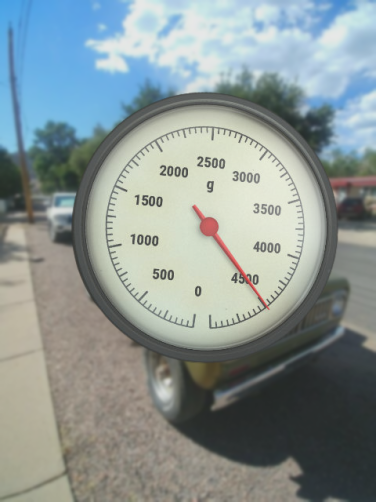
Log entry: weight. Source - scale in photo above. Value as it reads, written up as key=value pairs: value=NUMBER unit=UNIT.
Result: value=4500 unit=g
